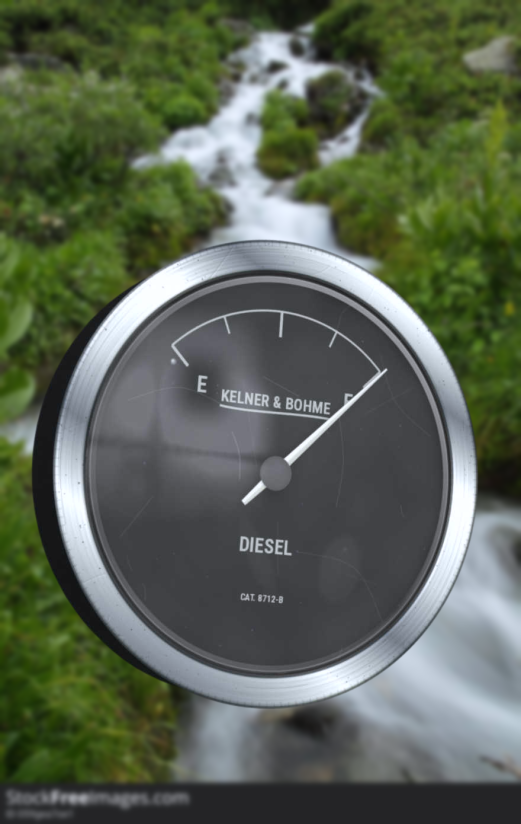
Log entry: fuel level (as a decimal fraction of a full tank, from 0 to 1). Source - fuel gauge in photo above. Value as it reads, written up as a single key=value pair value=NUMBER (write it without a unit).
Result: value=1
